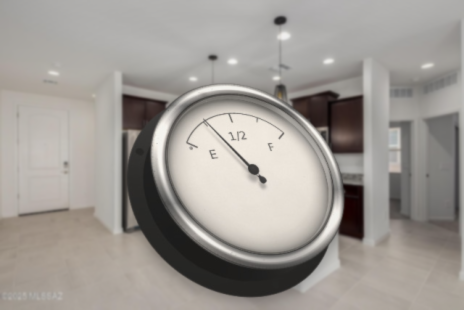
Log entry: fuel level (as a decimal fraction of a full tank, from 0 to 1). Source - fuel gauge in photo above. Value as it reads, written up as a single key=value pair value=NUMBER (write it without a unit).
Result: value=0.25
